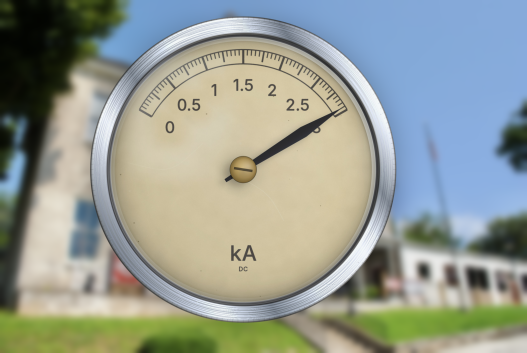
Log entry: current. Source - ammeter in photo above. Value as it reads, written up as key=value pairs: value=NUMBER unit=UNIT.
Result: value=2.95 unit=kA
